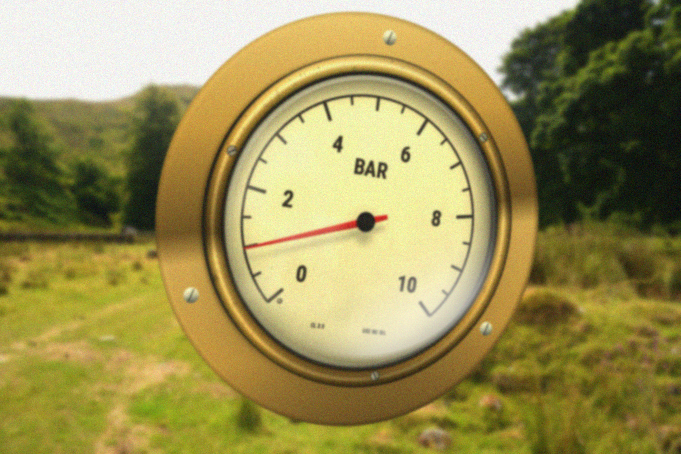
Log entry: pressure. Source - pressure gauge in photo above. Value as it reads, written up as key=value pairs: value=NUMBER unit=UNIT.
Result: value=1 unit=bar
